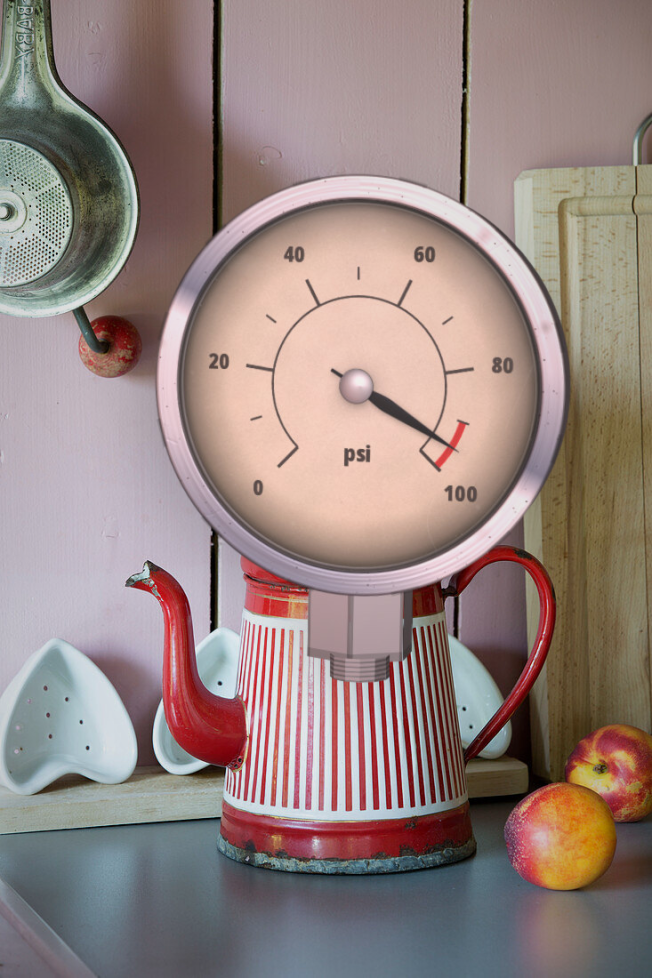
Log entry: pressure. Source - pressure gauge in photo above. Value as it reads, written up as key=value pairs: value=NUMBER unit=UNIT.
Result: value=95 unit=psi
